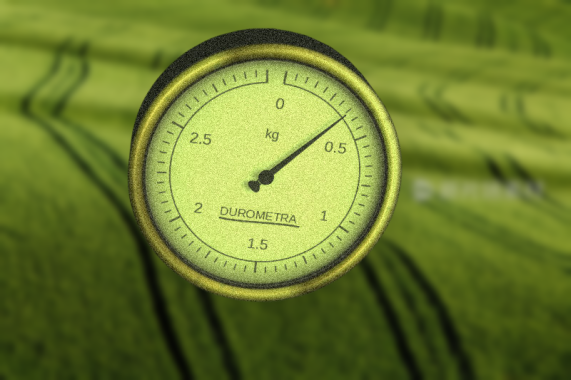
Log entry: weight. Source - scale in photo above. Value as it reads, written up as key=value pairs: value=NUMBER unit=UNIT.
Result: value=0.35 unit=kg
